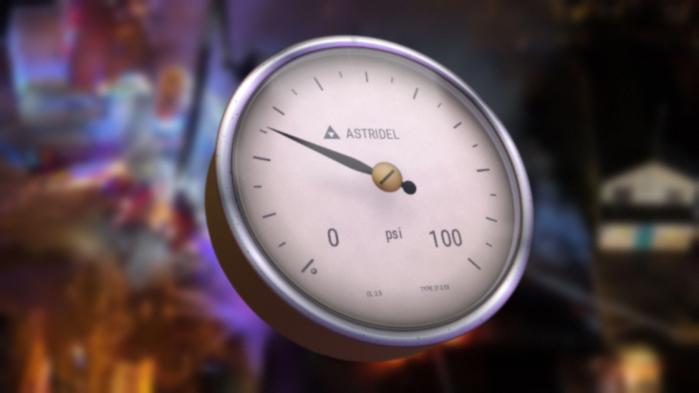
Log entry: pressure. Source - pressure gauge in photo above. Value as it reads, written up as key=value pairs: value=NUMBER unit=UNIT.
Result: value=25 unit=psi
